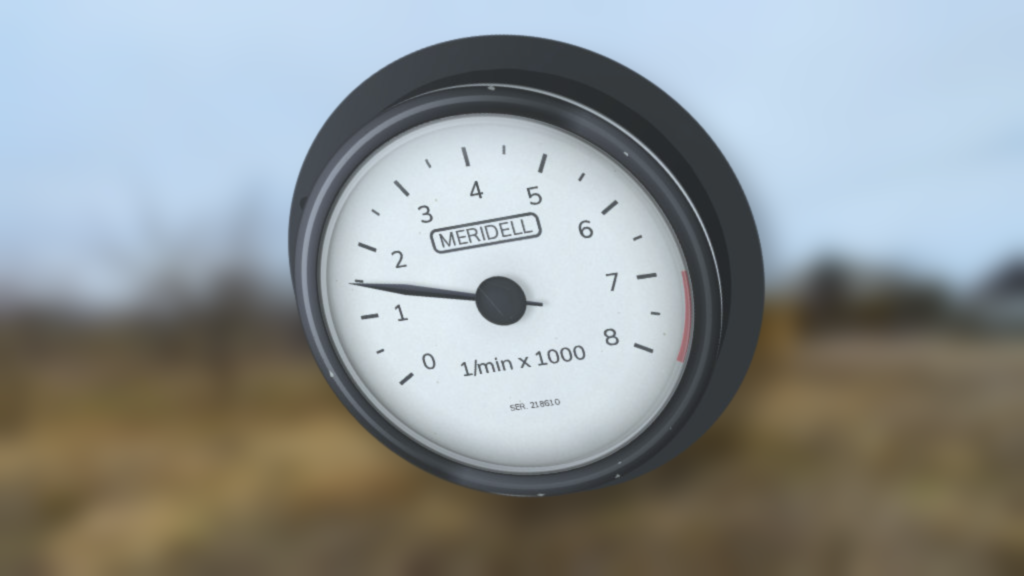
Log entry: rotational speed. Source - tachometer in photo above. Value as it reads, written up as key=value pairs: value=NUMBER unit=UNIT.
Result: value=1500 unit=rpm
